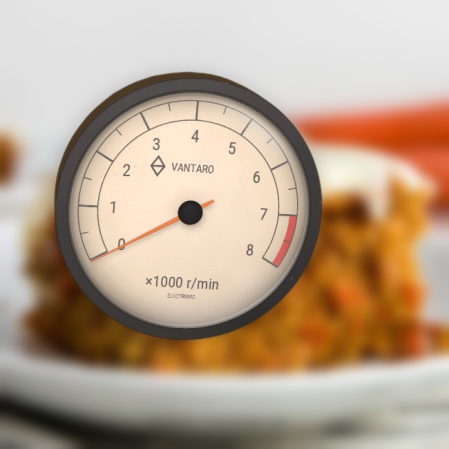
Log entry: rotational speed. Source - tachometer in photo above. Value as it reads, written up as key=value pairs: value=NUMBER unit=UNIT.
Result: value=0 unit=rpm
